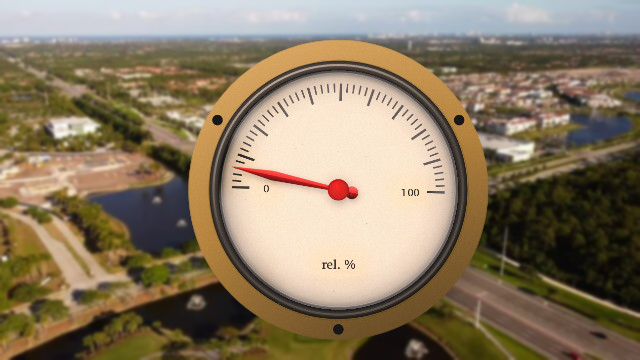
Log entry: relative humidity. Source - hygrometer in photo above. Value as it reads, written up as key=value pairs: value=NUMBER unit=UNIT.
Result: value=6 unit=%
